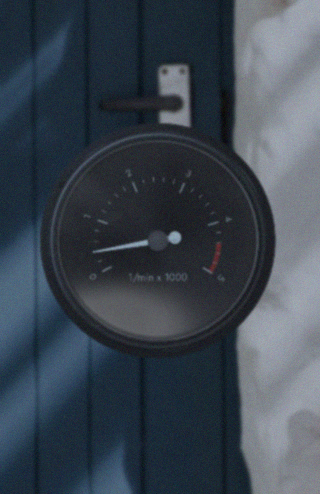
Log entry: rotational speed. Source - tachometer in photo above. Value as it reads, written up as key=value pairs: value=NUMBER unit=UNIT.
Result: value=400 unit=rpm
